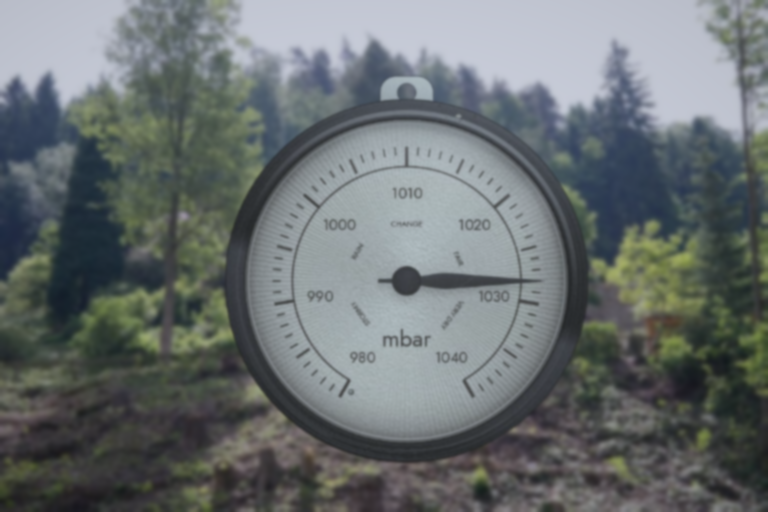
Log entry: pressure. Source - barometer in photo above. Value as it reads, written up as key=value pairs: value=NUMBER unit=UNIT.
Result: value=1028 unit=mbar
